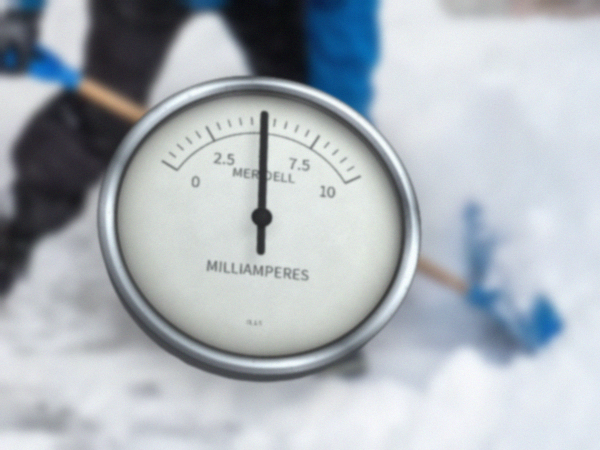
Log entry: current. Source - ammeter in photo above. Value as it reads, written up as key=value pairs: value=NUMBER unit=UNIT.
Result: value=5 unit=mA
